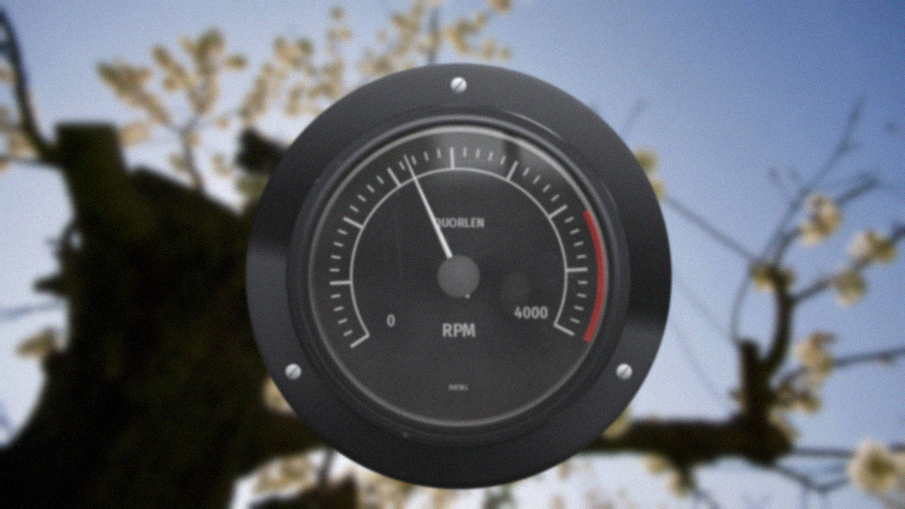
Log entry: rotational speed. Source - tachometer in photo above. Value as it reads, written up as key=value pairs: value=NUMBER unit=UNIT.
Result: value=1650 unit=rpm
